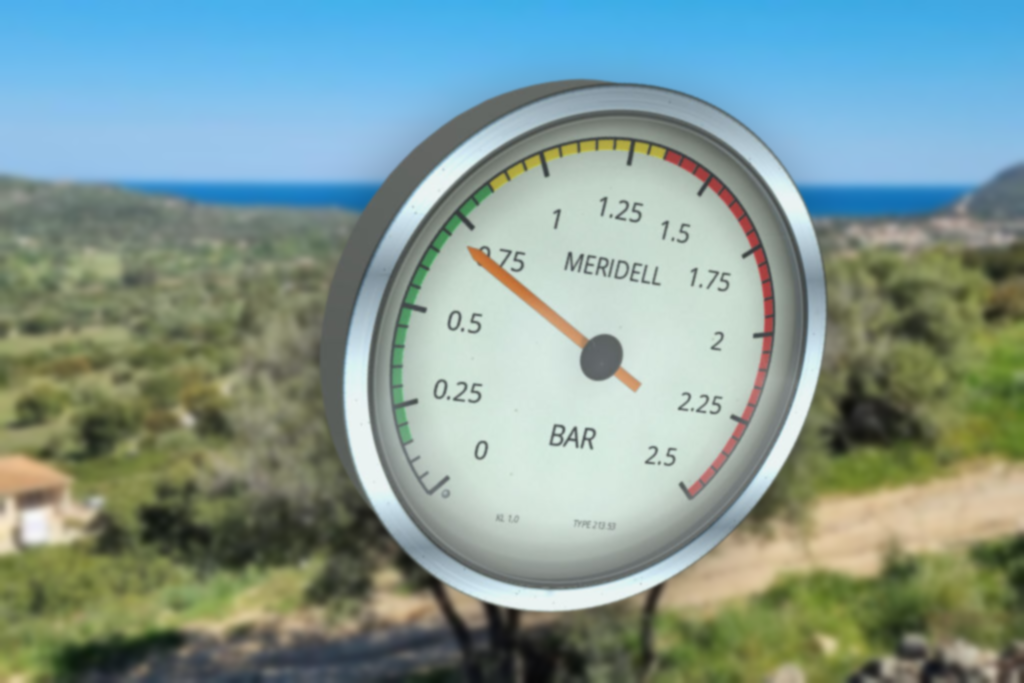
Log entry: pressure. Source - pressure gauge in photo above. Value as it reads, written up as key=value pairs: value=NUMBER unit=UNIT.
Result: value=0.7 unit=bar
